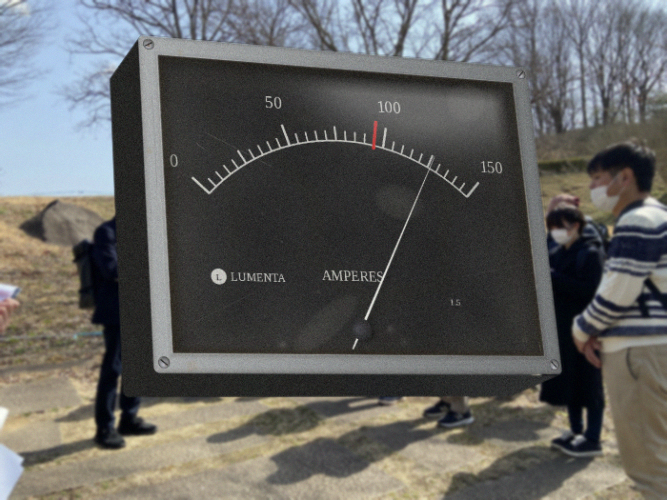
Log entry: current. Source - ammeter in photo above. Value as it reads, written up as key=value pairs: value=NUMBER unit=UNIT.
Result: value=125 unit=A
